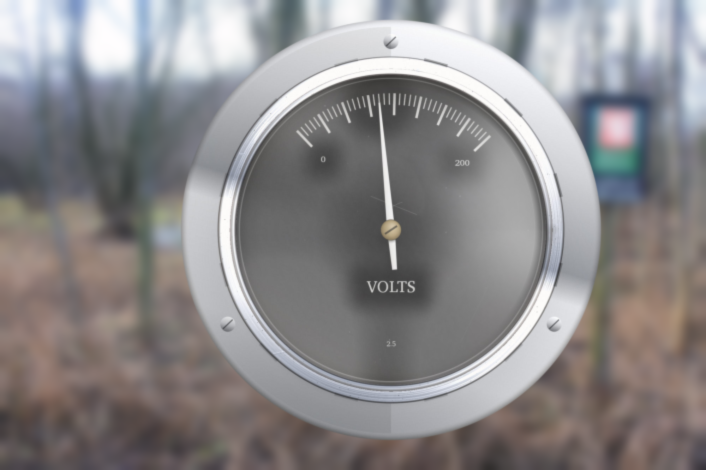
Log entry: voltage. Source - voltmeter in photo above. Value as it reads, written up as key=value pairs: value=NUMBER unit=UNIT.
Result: value=85 unit=V
